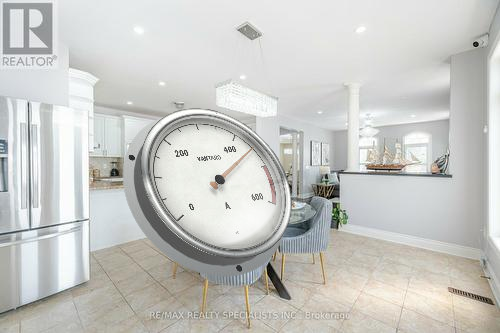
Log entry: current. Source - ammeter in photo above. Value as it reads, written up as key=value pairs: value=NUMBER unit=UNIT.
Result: value=450 unit=A
